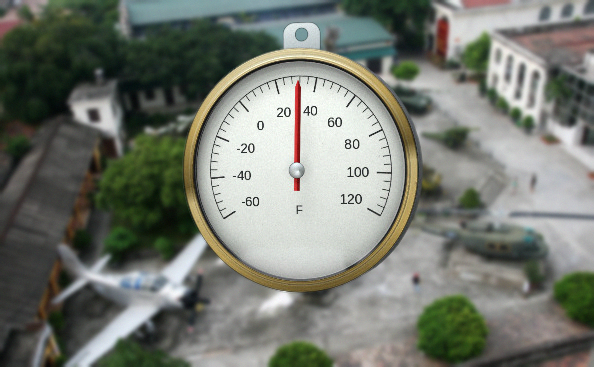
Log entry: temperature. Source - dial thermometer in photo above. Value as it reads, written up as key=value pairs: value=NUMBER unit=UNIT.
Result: value=32 unit=°F
